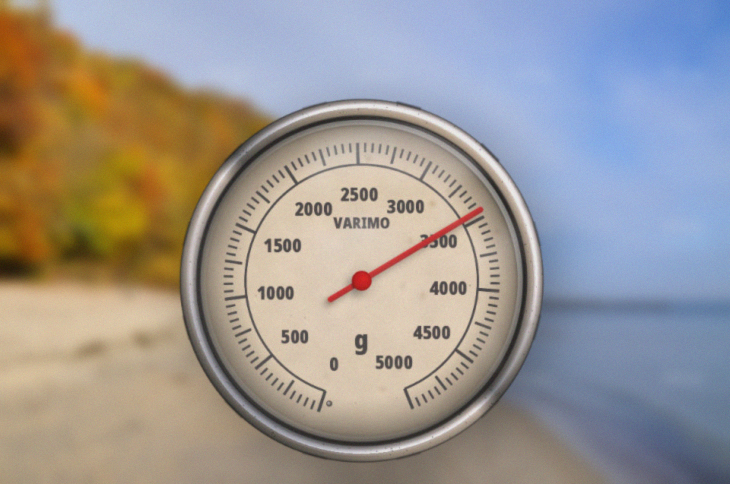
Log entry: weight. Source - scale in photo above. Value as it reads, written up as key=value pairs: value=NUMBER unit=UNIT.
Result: value=3450 unit=g
